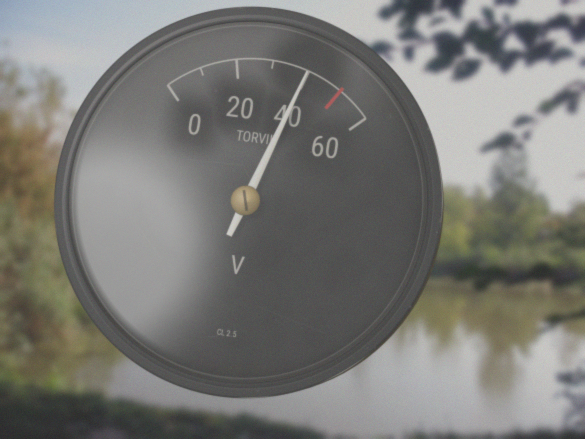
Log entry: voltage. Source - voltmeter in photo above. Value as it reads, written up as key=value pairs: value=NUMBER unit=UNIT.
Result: value=40 unit=V
